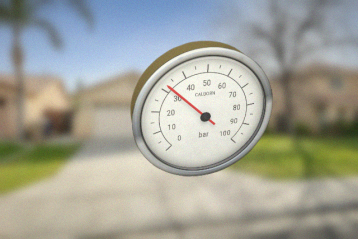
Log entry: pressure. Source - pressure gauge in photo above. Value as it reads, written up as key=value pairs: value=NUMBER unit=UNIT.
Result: value=32.5 unit=bar
